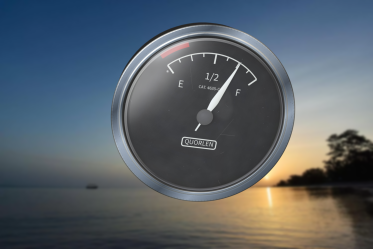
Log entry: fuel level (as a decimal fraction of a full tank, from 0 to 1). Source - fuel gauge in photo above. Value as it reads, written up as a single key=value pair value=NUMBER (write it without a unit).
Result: value=0.75
